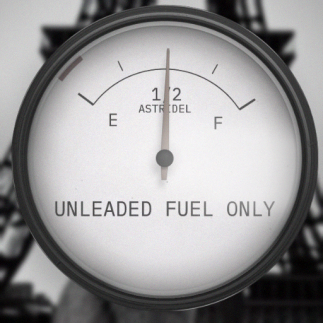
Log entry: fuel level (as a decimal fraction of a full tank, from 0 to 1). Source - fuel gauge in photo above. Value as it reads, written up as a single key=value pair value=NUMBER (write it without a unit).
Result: value=0.5
